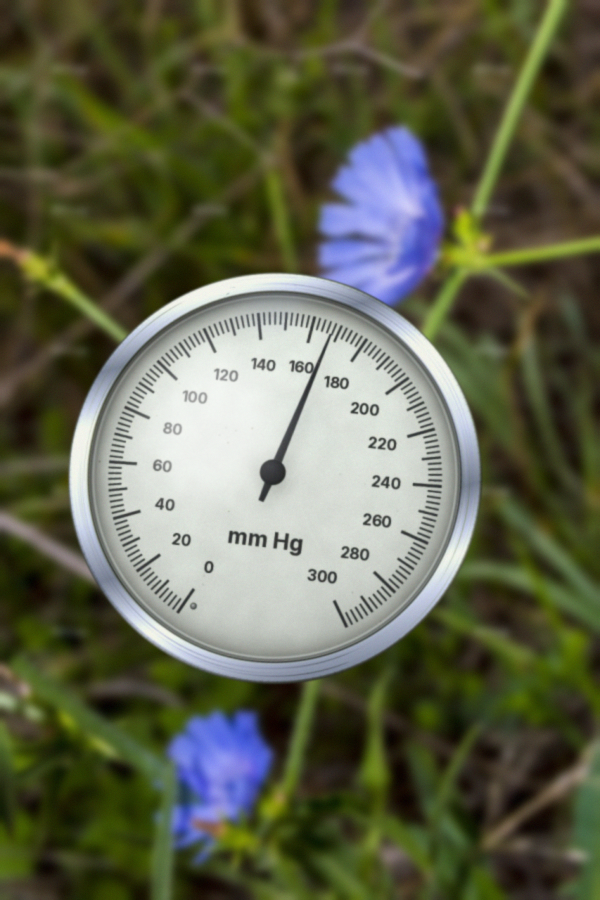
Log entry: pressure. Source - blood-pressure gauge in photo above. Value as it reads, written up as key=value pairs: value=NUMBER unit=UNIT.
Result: value=168 unit=mmHg
